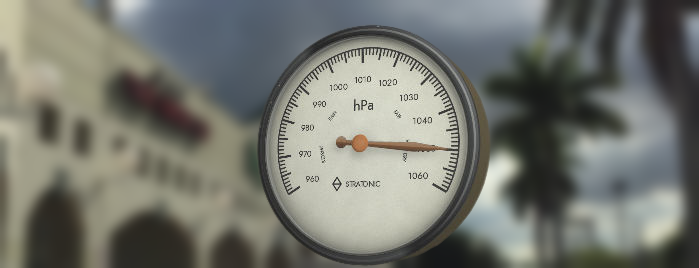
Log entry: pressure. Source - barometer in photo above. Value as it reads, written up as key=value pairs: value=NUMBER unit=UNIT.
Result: value=1050 unit=hPa
